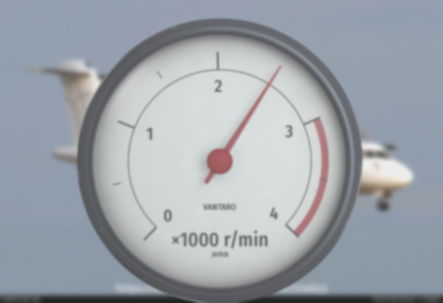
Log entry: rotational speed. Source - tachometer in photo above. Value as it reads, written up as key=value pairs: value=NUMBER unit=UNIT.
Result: value=2500 unit=rpm
